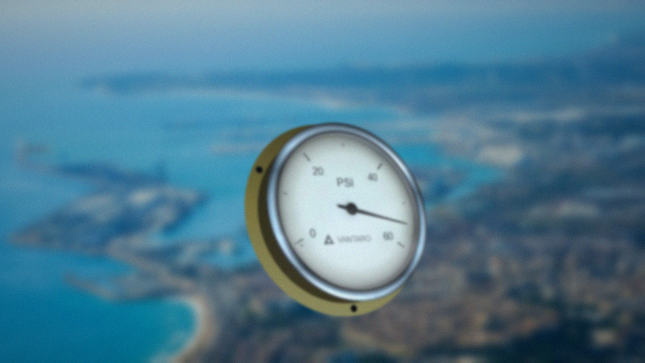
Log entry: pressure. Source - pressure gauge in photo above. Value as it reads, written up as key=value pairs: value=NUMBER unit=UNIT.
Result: value=55 unit=psi
